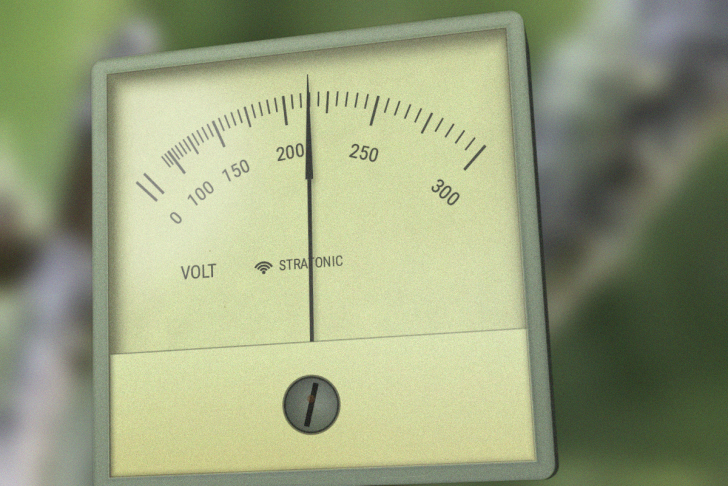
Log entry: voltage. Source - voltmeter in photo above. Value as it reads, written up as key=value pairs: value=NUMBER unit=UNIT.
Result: value=215 unit=V
